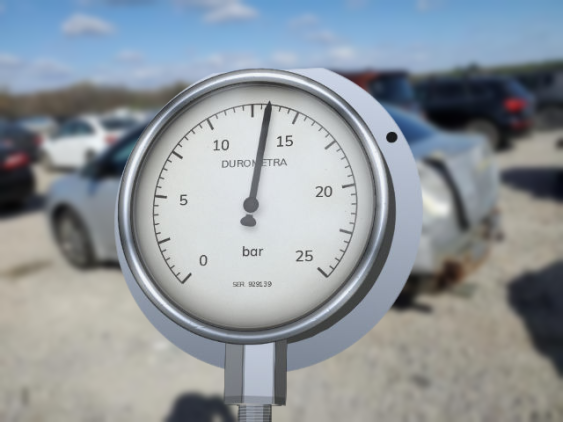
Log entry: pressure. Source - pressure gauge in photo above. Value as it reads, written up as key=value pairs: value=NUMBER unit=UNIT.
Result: value=13.5 unit=bar
